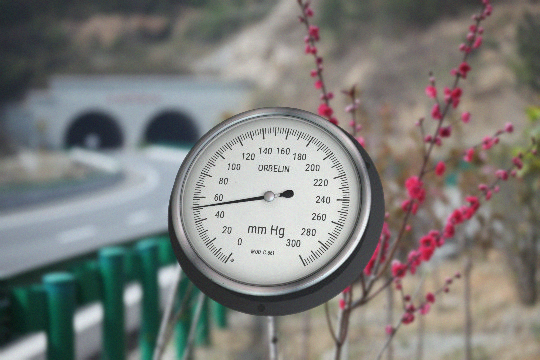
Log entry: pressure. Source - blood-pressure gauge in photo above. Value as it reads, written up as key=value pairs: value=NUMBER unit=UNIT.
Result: value=50 unit=mmHg
